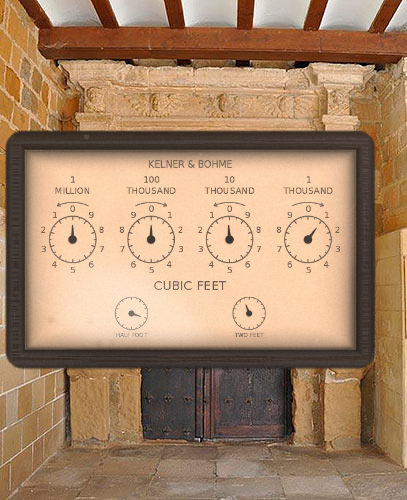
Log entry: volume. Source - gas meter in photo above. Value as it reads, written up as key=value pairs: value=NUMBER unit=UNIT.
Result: value=100 unit=ft³
